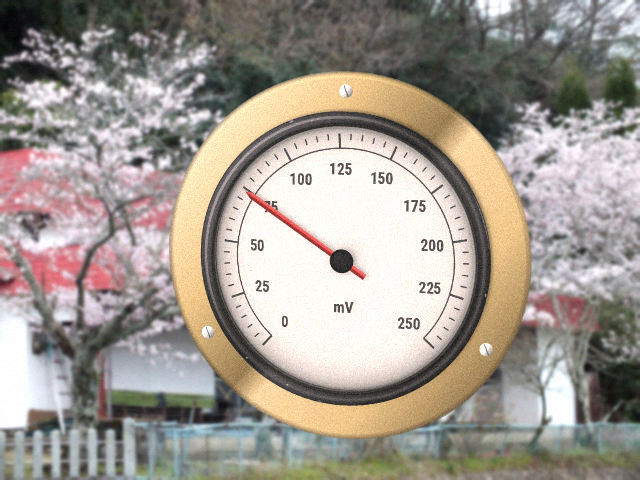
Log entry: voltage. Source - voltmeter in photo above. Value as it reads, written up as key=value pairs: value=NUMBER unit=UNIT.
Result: value=75 unit=mV
